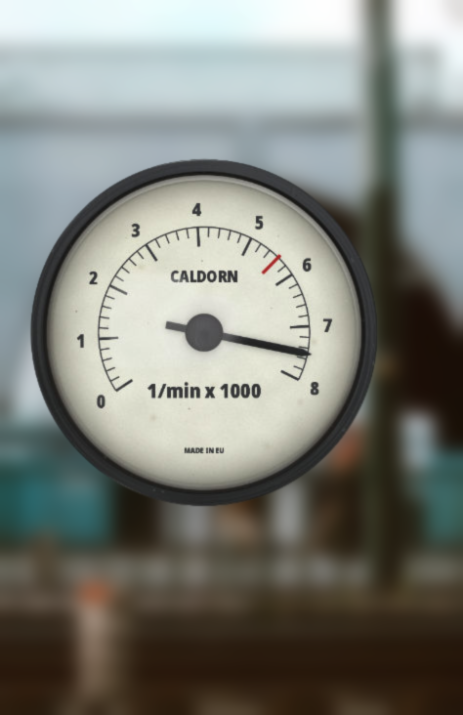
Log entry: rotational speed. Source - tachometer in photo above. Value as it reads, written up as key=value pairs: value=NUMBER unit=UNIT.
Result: value=7500 unit=rpm
